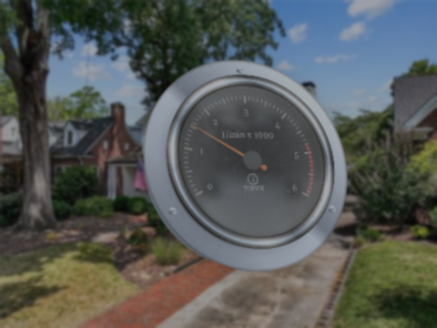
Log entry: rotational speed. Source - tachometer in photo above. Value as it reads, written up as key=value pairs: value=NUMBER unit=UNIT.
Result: value=1500 unit=rpm
